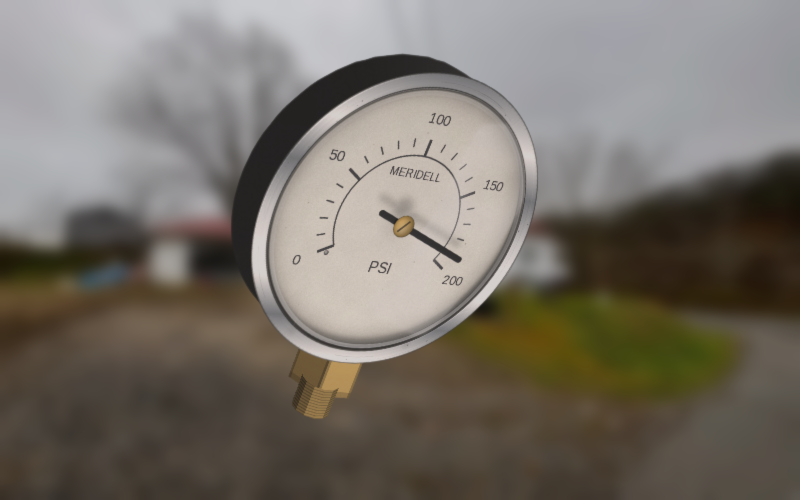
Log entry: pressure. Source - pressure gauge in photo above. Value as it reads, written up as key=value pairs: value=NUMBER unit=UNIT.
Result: value=190 unit=psi
